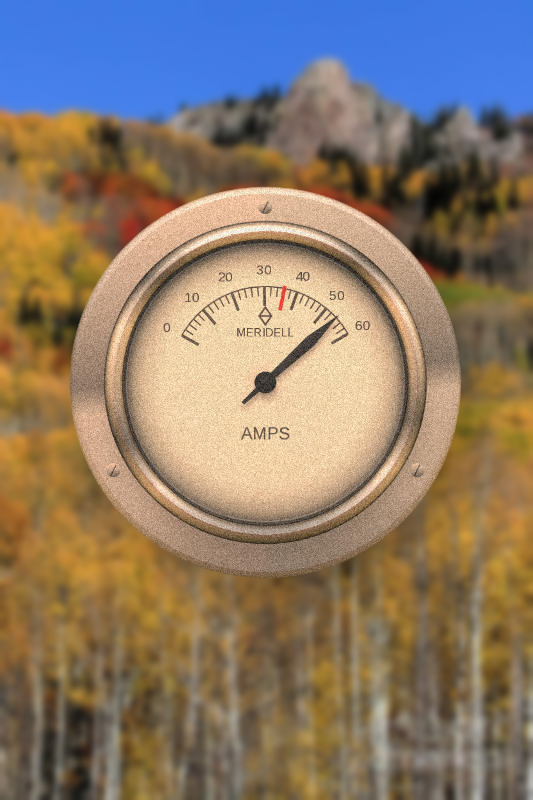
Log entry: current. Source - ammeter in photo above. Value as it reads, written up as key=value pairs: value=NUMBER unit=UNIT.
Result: value=54 unit=A
